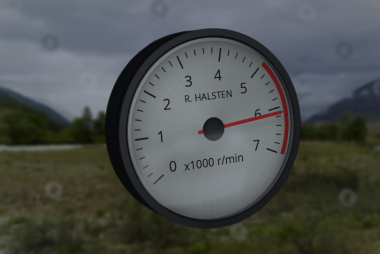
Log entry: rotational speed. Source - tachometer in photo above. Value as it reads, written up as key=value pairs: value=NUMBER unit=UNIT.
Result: value=6100 unit=rpm
